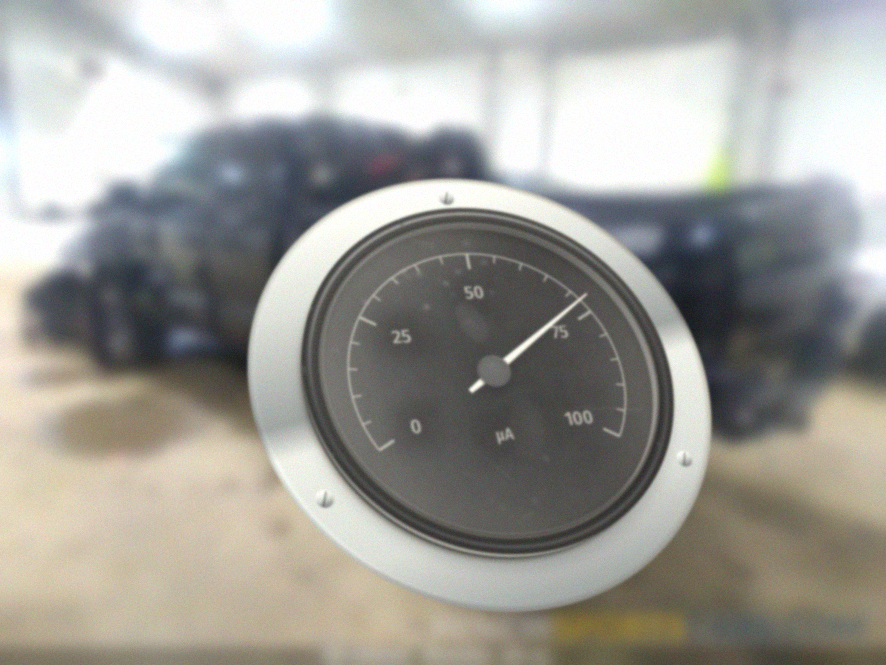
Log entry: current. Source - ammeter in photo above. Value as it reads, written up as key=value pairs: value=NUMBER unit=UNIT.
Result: value=72.5 unit=µA
